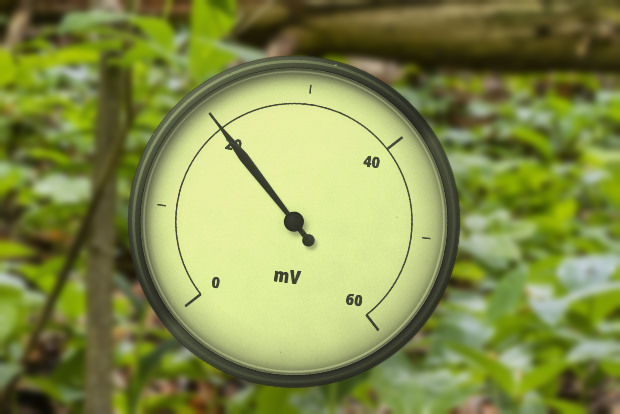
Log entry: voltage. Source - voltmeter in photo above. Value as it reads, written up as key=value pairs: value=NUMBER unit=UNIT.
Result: value=20 unit=mV
